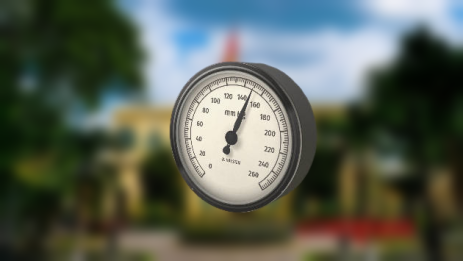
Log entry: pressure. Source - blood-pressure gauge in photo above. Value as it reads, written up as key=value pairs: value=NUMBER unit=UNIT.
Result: value=150 unit=mmHg
